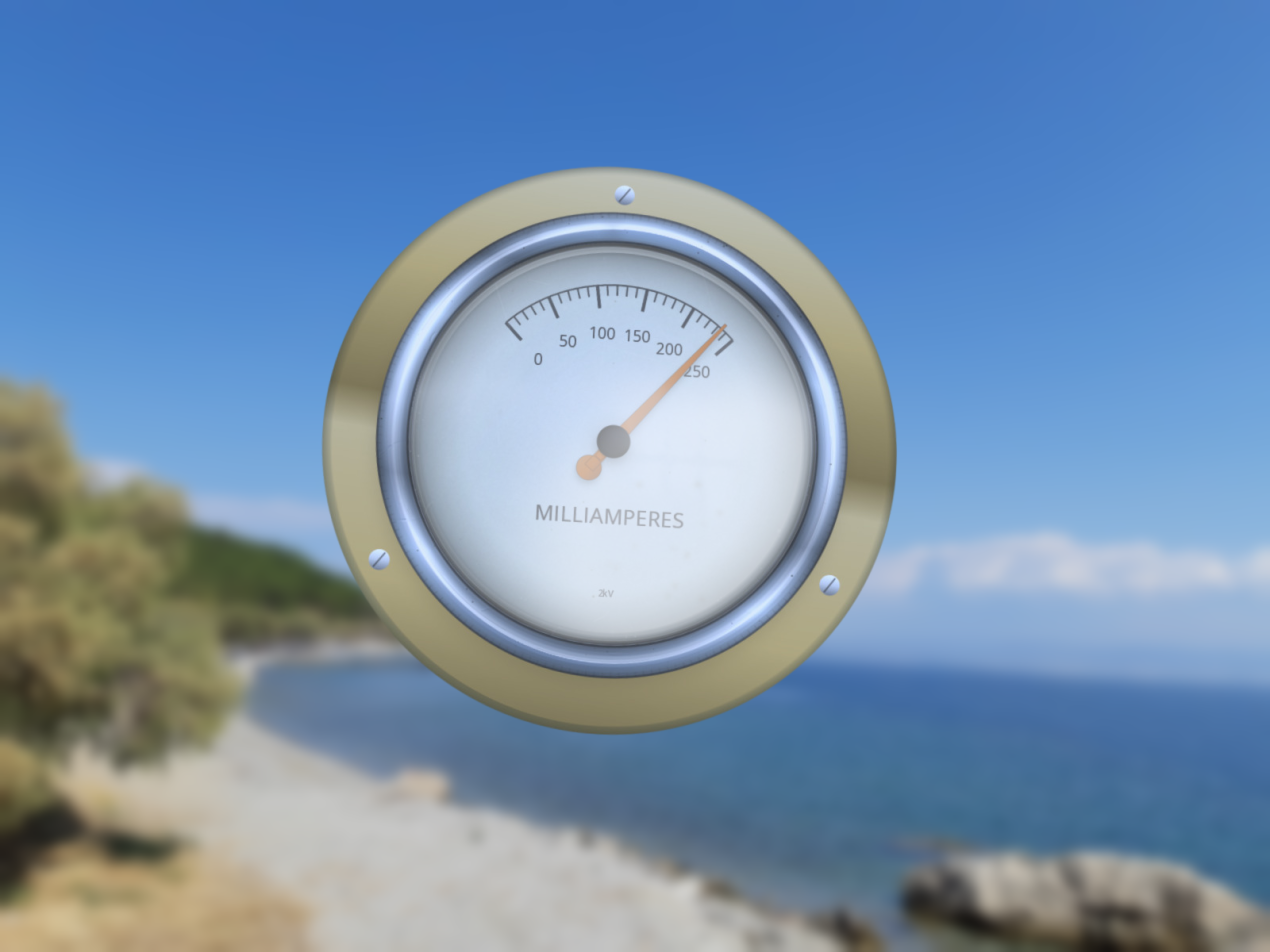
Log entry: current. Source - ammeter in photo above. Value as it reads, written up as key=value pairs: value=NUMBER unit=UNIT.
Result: value=235 unit=mA
